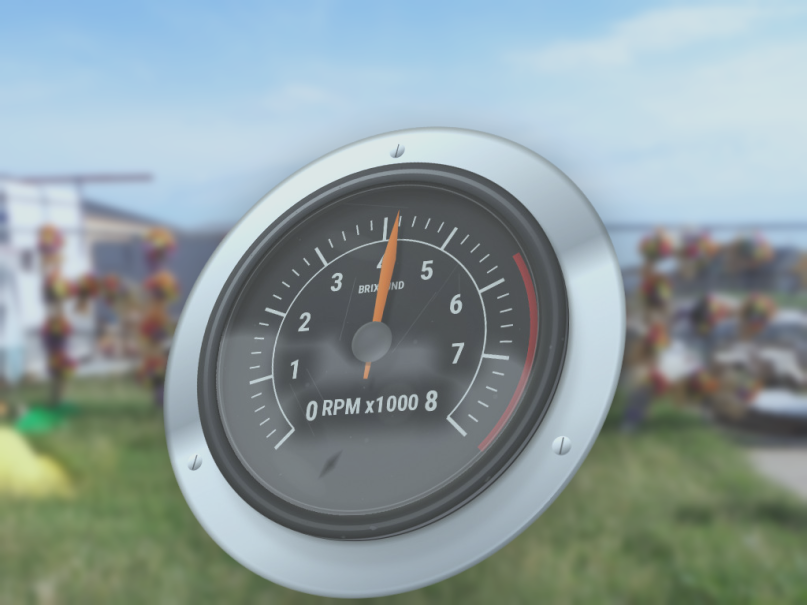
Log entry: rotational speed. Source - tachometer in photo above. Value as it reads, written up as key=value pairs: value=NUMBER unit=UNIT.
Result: value=4200 unit=rpm
